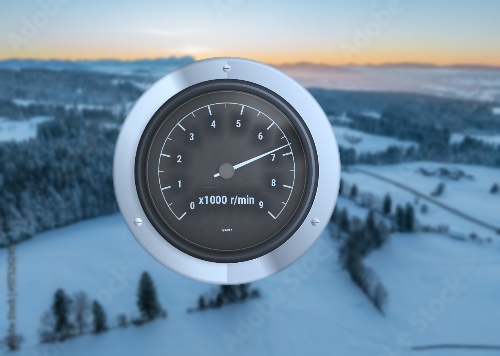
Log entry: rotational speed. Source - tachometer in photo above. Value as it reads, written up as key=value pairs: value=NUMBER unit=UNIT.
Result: value=6750 unit=rpm
